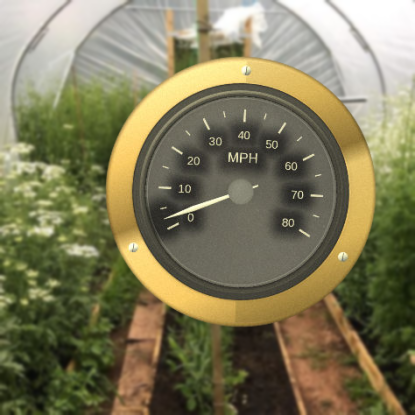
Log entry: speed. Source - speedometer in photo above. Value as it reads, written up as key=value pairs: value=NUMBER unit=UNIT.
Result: value=2.5 unit=mph
